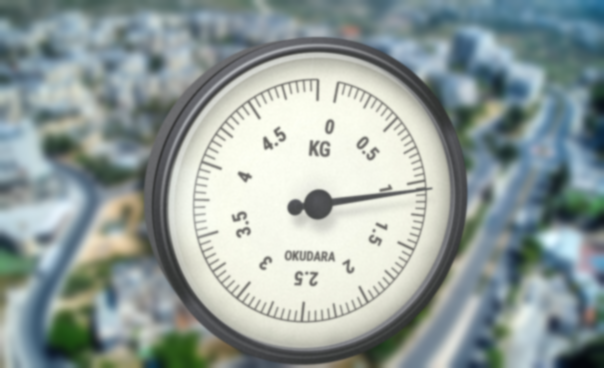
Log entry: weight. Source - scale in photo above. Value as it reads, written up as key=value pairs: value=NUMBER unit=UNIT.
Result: value=1.05 unit=kg
